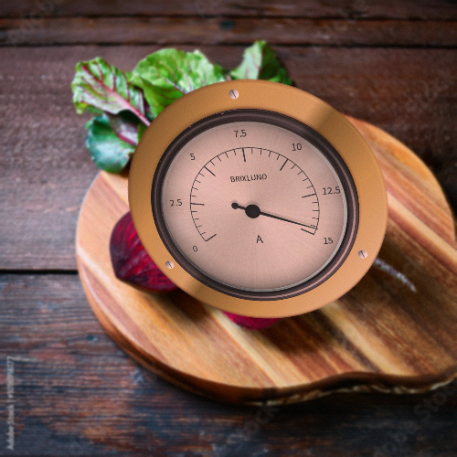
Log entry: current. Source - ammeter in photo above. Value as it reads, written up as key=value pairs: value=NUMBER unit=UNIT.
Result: value=14.5 unit=A
